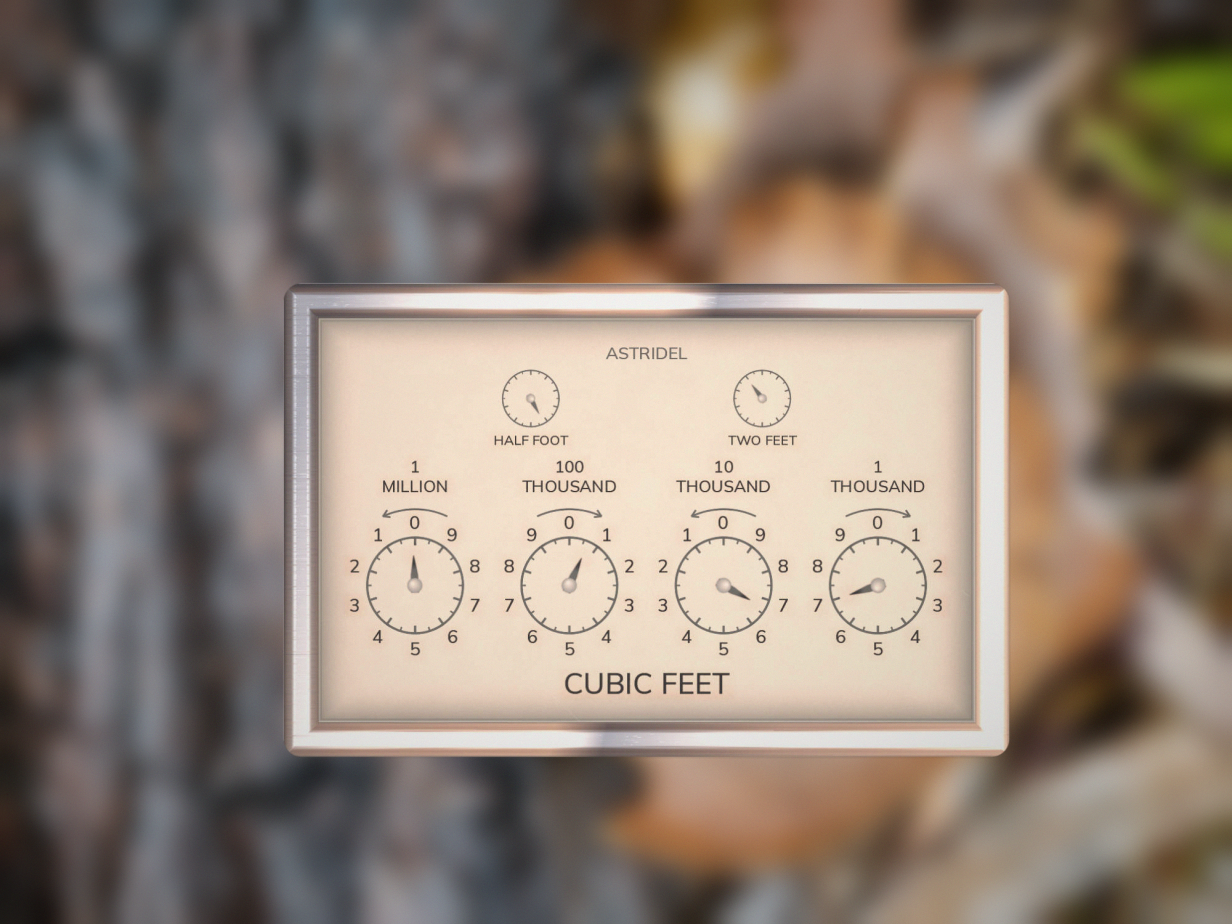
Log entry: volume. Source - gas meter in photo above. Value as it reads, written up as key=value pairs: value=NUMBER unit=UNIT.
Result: value=6700 unit=ft³
